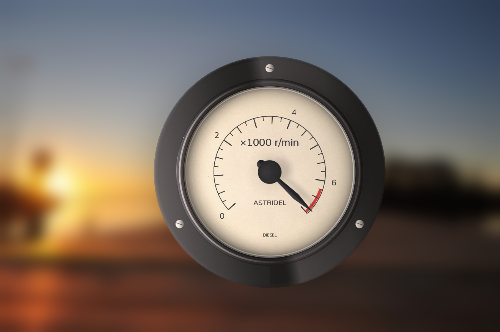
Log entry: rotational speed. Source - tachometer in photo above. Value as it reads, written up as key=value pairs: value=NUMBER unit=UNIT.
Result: value=6875 unit=rpm
